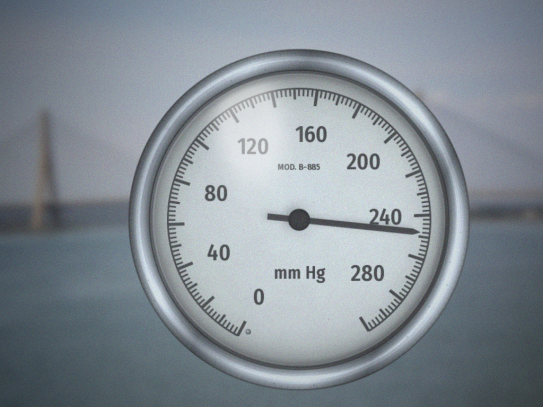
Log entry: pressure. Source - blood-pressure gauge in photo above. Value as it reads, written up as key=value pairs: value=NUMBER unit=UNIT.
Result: value=248 unit=mmHg
